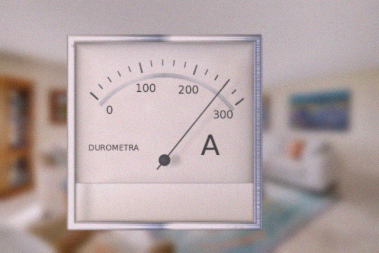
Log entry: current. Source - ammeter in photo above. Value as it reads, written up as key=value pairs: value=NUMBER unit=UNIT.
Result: value=260 unit=A
